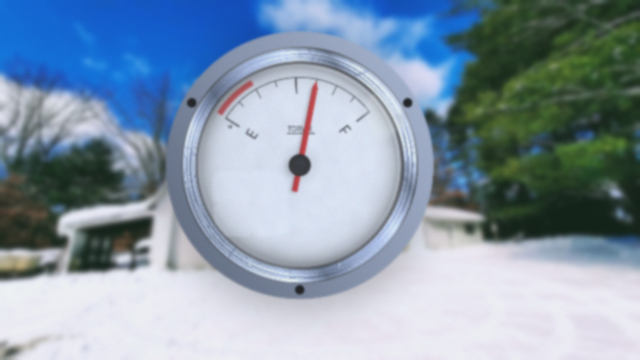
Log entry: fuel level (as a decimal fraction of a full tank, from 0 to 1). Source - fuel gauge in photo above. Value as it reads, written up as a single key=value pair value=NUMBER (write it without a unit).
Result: value=0.625
